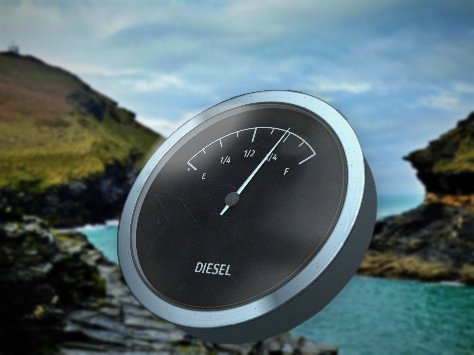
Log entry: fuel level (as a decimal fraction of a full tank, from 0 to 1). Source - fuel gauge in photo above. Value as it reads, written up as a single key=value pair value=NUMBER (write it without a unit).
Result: value=0.75
